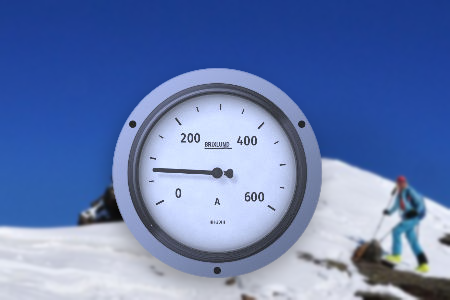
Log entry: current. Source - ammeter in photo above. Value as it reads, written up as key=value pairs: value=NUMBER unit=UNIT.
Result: value=75 unit=A
